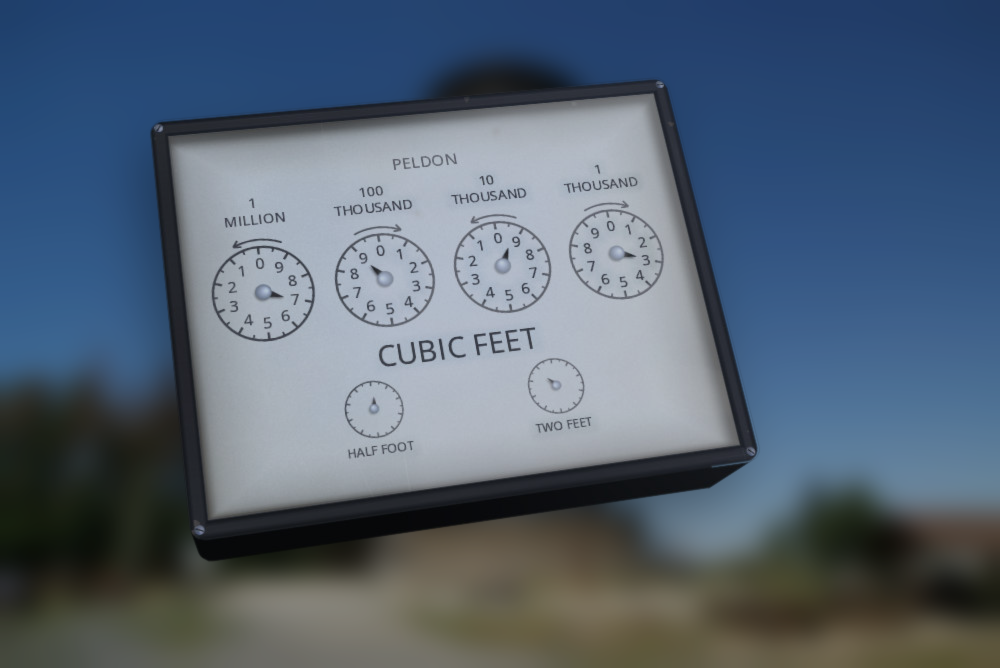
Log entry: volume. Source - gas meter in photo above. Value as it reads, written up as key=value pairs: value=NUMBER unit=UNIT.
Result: value=689300 unit=ft³
